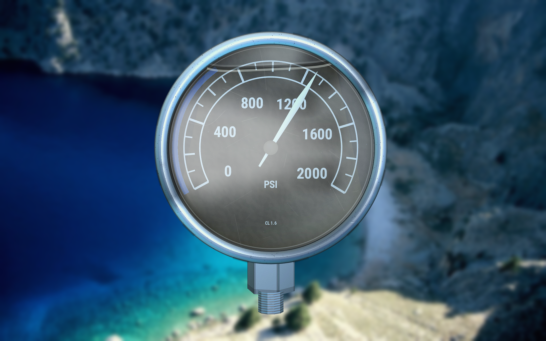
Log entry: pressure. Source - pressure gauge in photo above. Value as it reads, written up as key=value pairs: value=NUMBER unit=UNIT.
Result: value=1250 unit=psi
